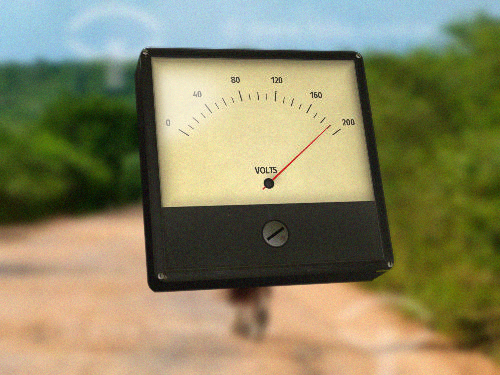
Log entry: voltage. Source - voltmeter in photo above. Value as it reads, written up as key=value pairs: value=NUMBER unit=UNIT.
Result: value=190 unit=V
